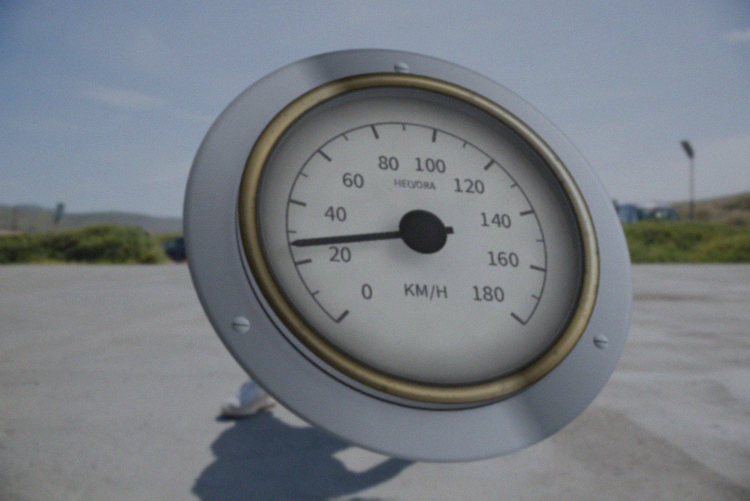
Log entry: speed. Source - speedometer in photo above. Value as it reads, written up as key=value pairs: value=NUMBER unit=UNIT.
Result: value=25 unit=km/h
